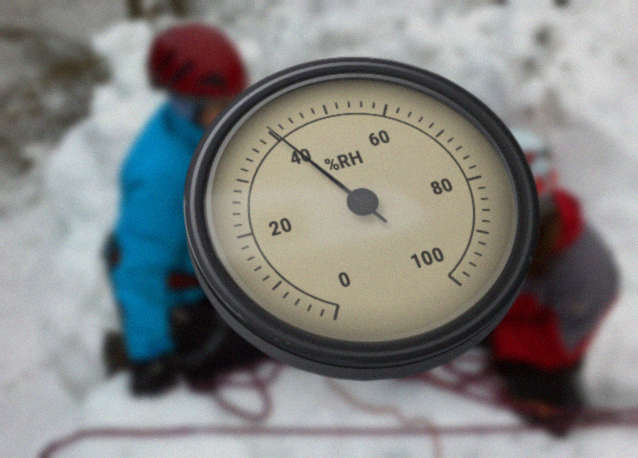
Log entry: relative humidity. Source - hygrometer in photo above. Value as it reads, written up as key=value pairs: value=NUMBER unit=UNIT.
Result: value=40 unit=%
